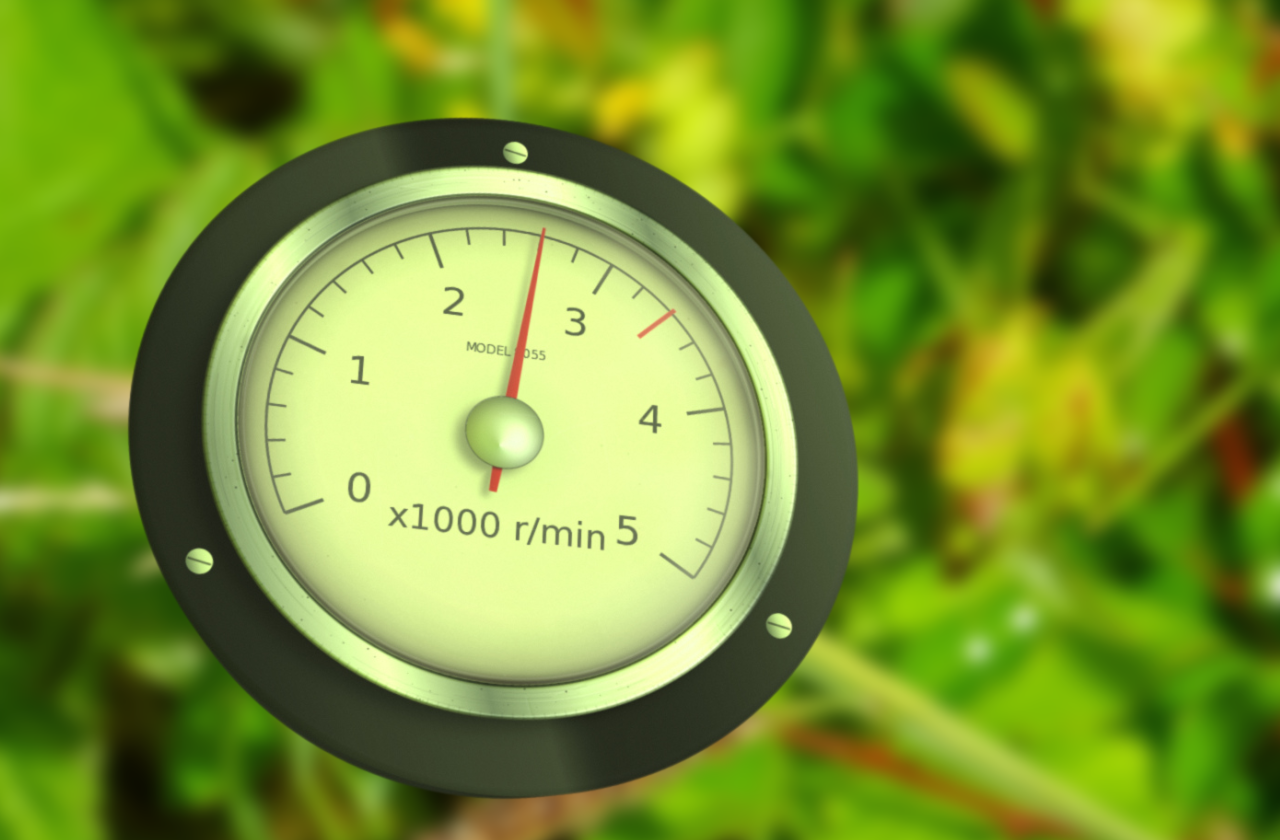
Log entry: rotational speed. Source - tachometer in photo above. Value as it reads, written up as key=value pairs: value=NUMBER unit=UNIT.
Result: value=2600 unit=rpm
